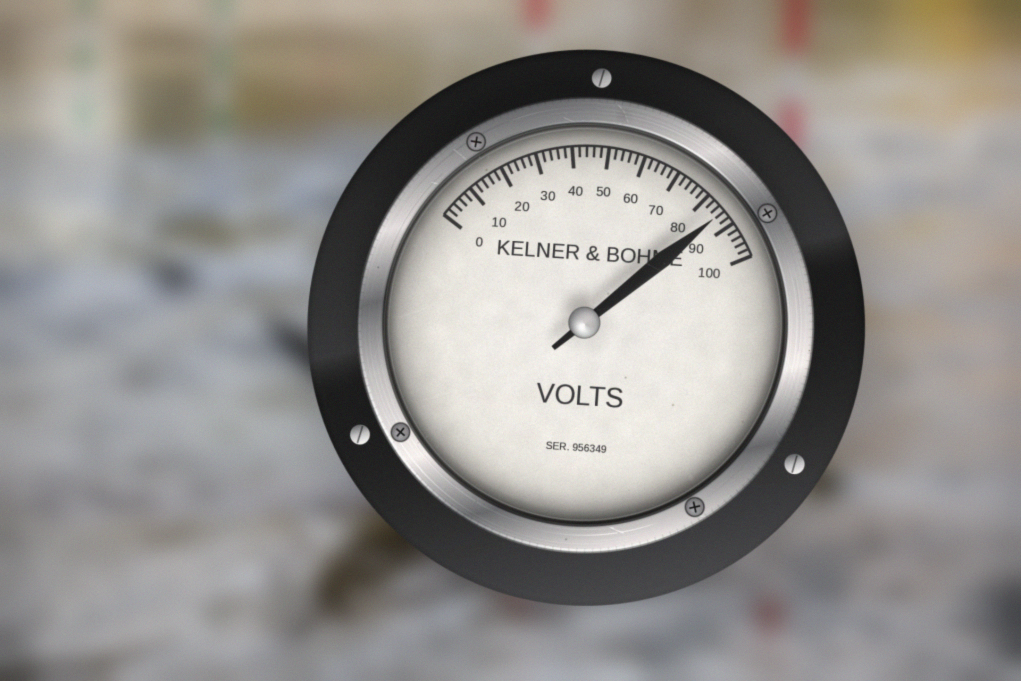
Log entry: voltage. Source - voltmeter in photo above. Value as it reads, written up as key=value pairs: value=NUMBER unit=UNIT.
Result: value=86 unit=V
